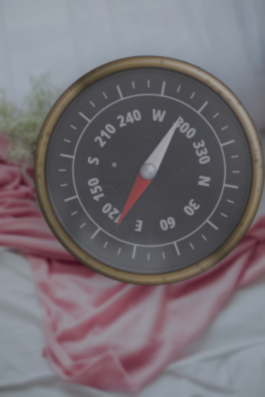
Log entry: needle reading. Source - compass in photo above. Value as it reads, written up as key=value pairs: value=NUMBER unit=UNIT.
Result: value=110 unit=°
